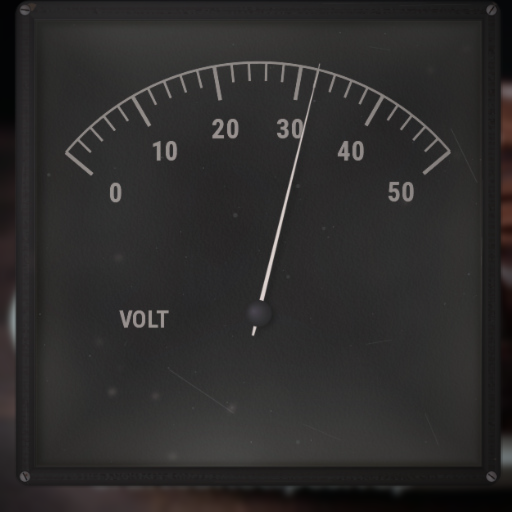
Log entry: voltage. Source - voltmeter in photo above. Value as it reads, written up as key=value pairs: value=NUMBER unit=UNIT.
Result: value=32 unit=V
